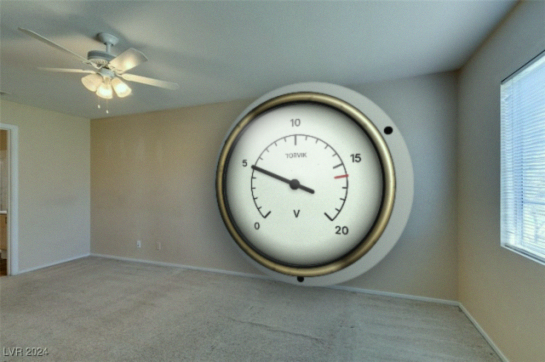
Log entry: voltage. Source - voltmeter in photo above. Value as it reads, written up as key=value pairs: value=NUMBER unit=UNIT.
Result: value=5 unit=V
